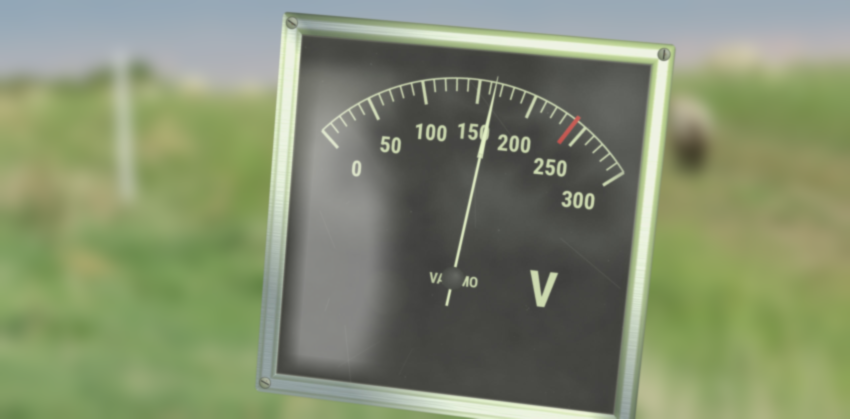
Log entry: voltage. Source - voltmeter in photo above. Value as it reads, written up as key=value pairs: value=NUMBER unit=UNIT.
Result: value=165 unit=V
